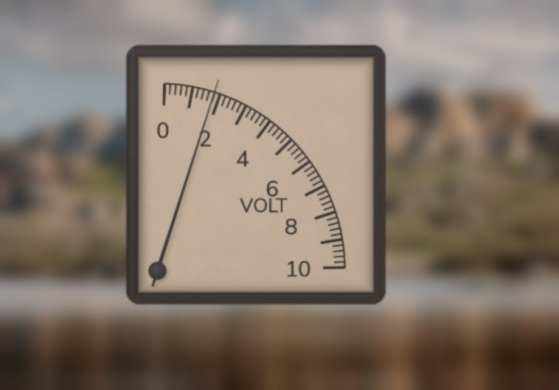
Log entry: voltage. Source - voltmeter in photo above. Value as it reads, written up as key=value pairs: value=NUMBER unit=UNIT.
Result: value=1.8 unit=V
